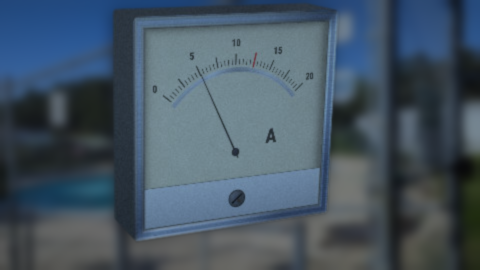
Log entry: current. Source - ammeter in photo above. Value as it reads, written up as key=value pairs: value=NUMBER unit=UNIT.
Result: value=5 unit=A
